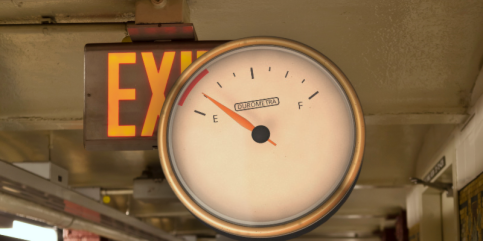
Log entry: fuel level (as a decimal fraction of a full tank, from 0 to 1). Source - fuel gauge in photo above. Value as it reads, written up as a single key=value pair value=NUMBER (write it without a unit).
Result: value=0.125
